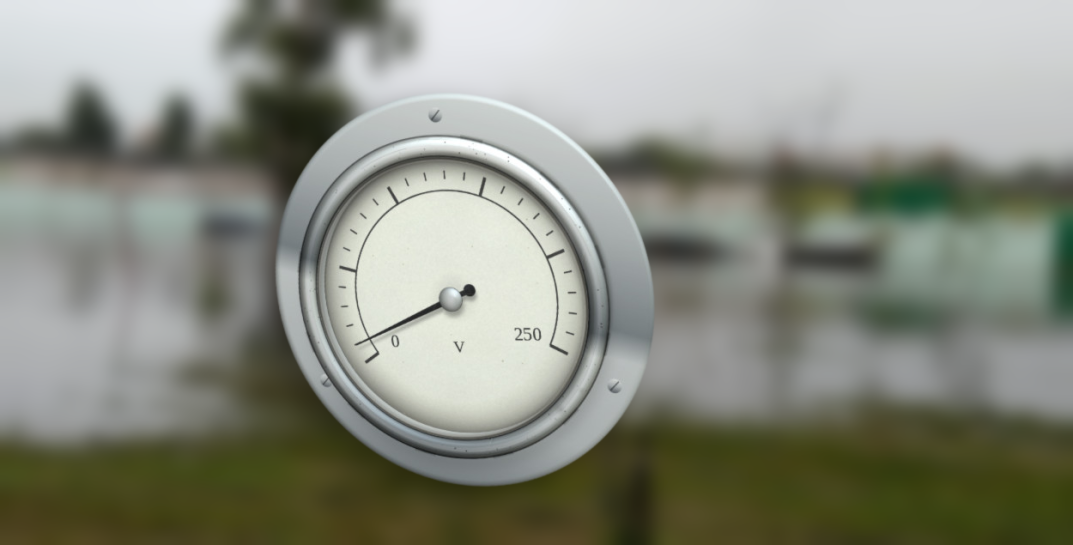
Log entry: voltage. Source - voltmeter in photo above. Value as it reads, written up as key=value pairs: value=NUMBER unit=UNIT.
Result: value=10 unit=V
